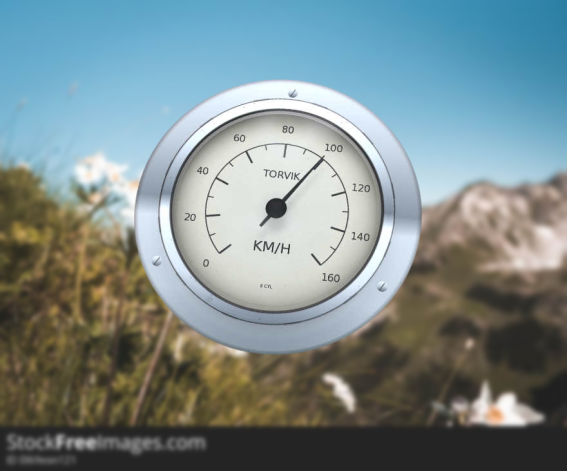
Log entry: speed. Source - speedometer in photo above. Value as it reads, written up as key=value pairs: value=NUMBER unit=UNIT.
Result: value=100 unit=km/h
